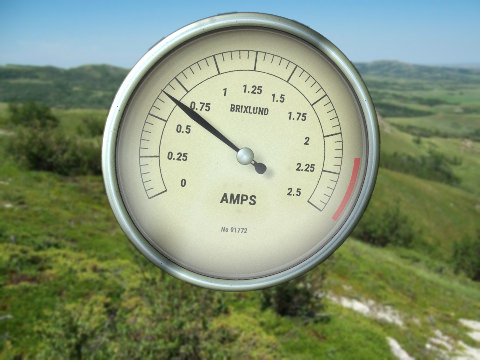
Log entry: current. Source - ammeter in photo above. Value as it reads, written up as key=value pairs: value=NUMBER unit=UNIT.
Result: value=0.65 unit=A
